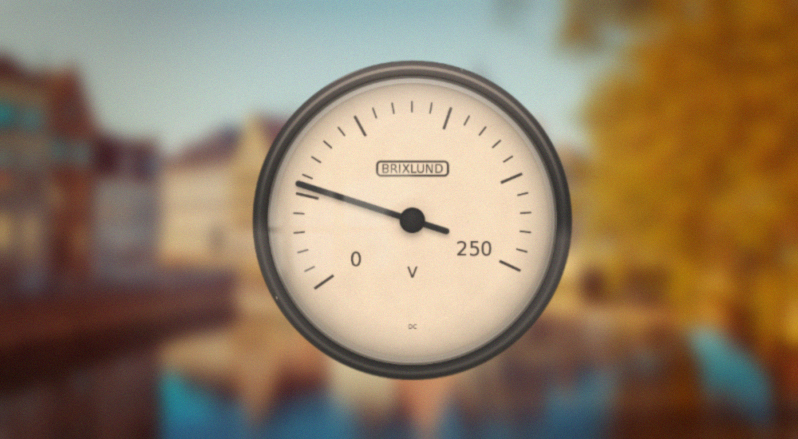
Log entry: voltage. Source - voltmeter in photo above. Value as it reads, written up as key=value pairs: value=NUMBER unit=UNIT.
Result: value=55 unit=V
